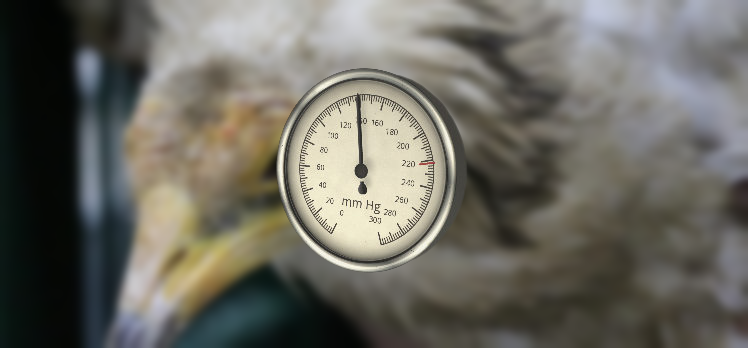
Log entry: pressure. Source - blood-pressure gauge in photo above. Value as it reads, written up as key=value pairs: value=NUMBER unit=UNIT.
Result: value=140 unit=mmHg
